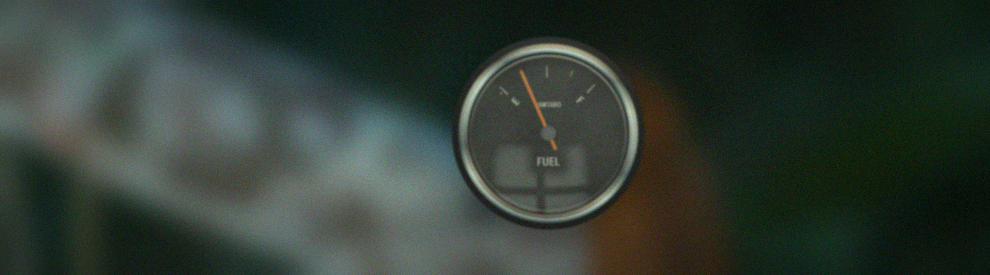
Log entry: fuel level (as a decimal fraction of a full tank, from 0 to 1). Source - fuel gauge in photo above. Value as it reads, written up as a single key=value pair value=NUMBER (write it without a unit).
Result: value=0.25
